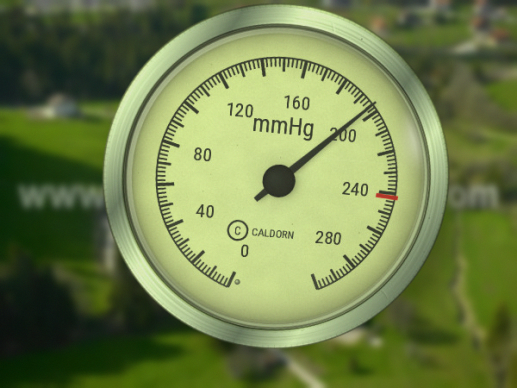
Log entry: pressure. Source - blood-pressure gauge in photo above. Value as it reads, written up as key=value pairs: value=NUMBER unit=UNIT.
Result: value=196 unit=mmHg
